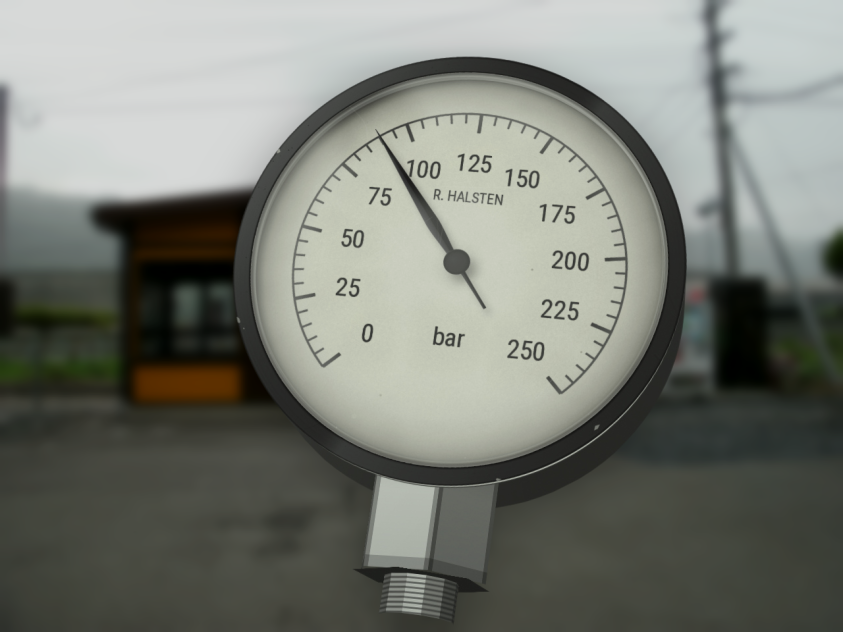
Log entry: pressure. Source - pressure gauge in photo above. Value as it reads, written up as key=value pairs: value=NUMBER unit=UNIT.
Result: value=90 unit=bar
